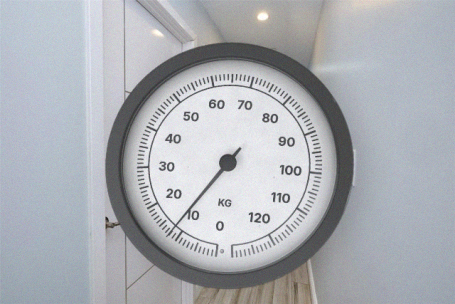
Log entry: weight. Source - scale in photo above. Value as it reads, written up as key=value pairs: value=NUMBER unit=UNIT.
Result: value=12 unit=kg
